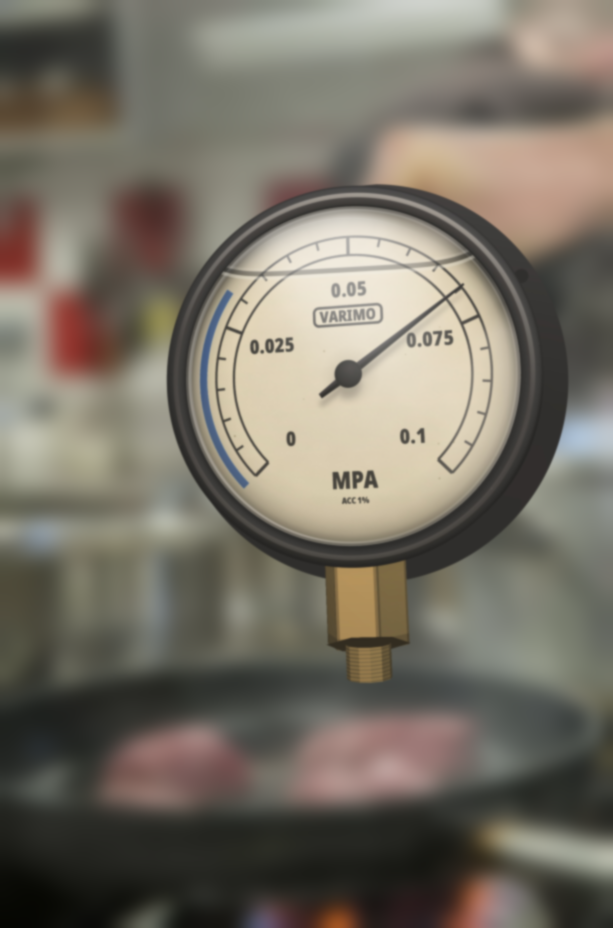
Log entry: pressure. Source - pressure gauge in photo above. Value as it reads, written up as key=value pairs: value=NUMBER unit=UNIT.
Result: value=0.07 unit=MPa
